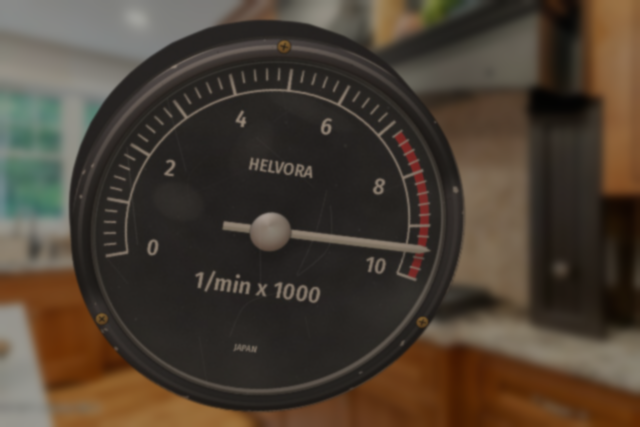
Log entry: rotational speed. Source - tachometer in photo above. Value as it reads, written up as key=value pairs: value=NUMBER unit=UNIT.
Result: value=9400 unit=rpm
